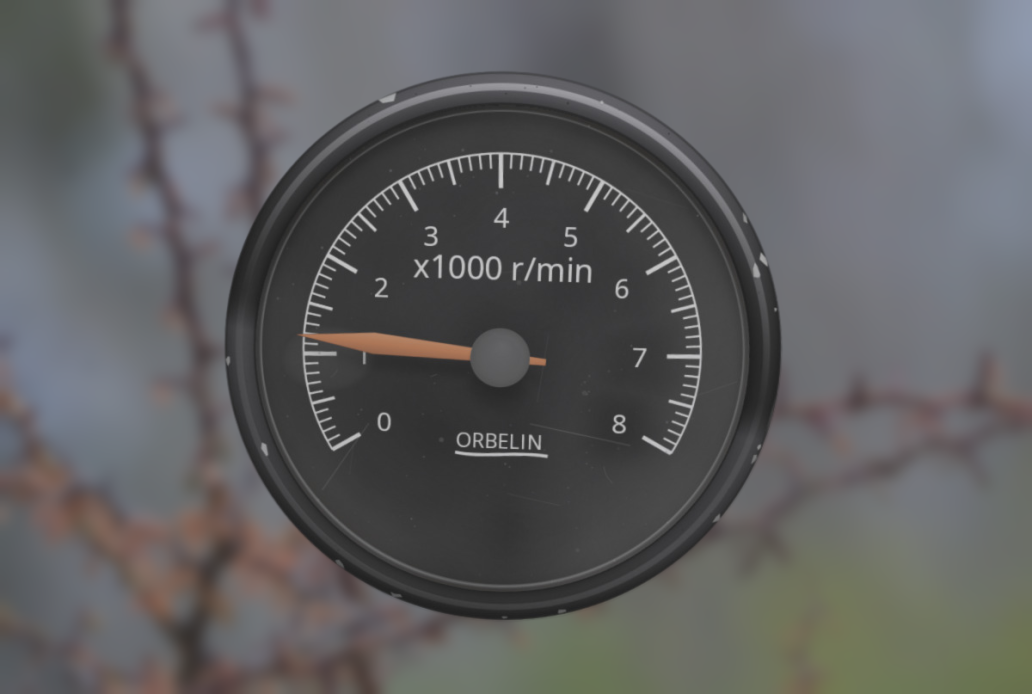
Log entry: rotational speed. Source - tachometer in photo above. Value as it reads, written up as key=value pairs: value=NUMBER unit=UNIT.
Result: value=1200 unit=rpm
